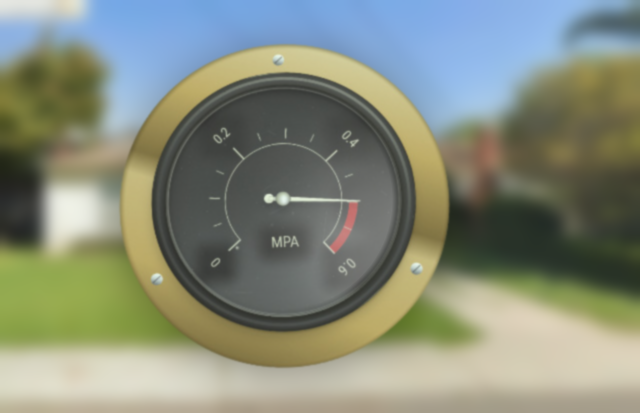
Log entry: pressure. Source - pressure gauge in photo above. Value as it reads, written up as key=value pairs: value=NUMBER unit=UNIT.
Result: value=0.5 unit=MPa
